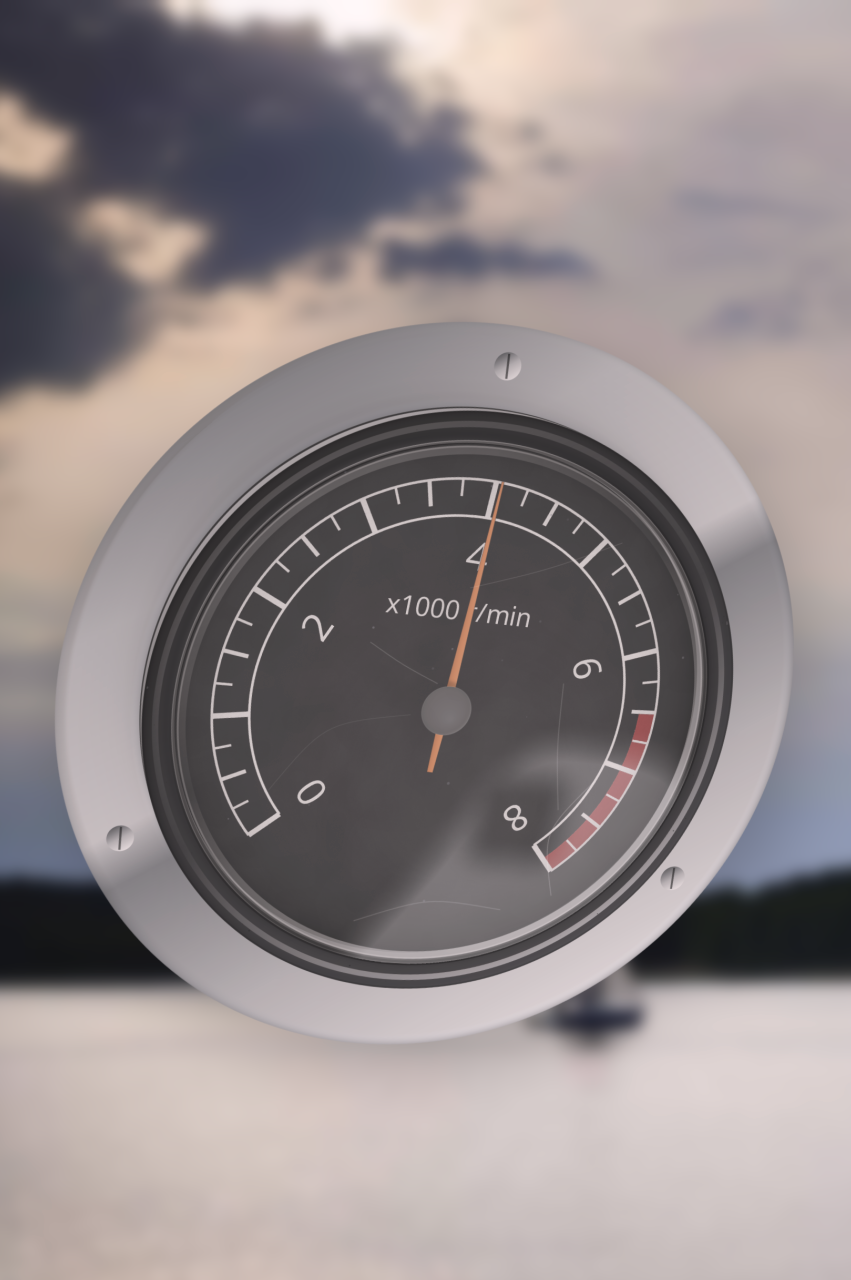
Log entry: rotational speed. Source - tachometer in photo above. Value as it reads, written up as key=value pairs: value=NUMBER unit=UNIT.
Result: value=4000 unit=rpm
